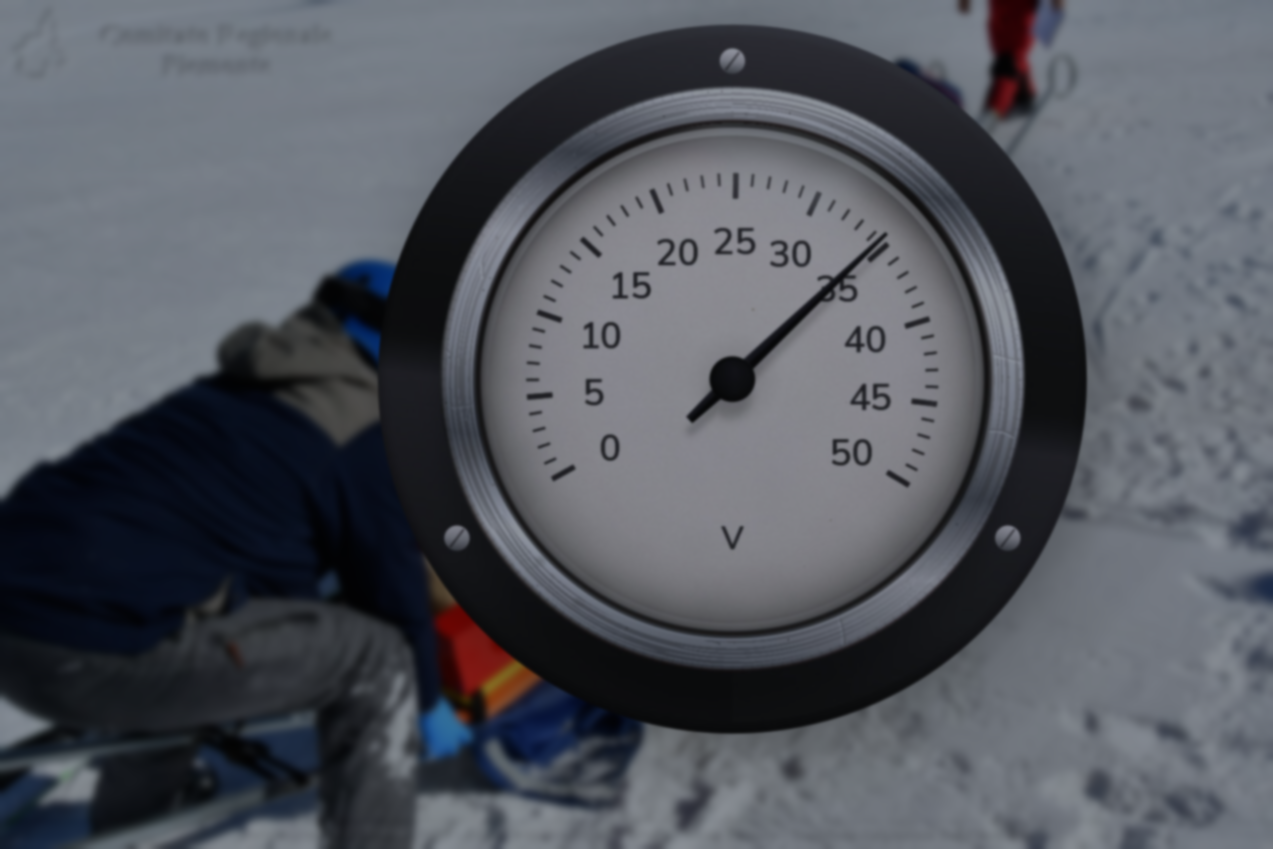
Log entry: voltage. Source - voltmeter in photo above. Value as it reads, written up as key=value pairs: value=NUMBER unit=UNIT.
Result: value=34.5 unit=V
